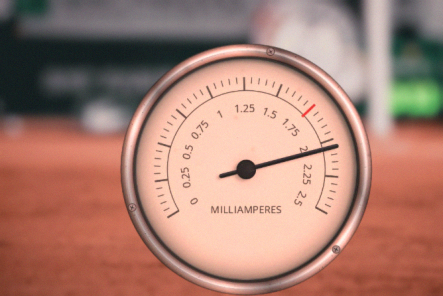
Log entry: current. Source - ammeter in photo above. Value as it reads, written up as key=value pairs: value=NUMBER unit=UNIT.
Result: value=2.05 unit=mA
